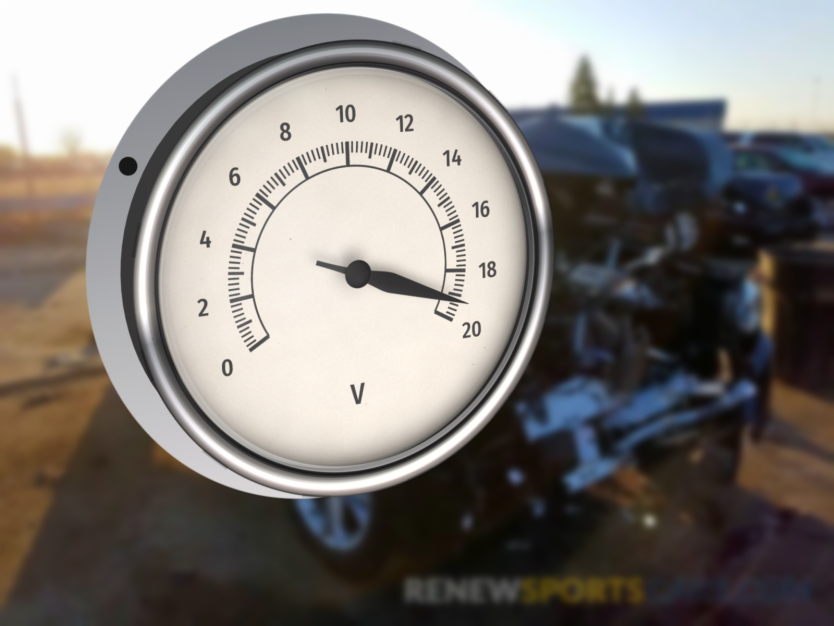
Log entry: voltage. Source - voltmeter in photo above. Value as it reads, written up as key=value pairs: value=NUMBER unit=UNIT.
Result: value=19.2 unit=V
